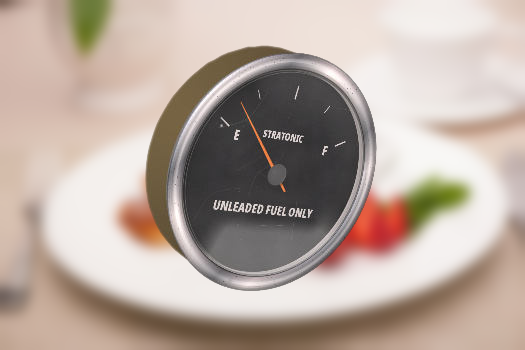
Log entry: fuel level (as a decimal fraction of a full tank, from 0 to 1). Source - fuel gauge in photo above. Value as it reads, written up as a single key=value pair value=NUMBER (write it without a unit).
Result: value=0.125
